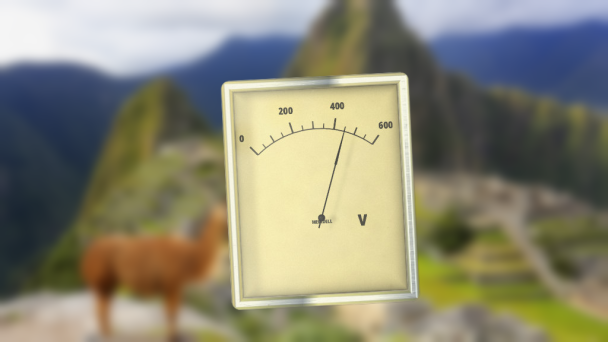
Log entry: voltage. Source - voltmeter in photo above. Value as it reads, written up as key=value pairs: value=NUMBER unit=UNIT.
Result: value=450 unit=V
